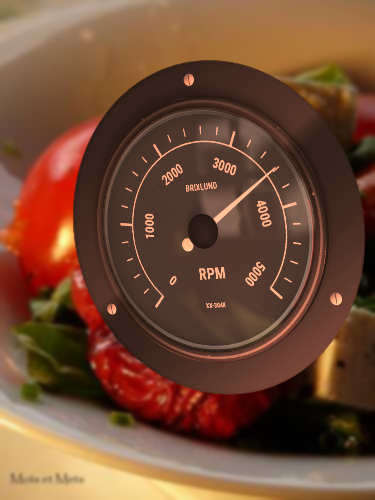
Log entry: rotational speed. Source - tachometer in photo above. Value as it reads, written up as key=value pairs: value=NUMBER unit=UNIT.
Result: value=3600 unit=rpm
